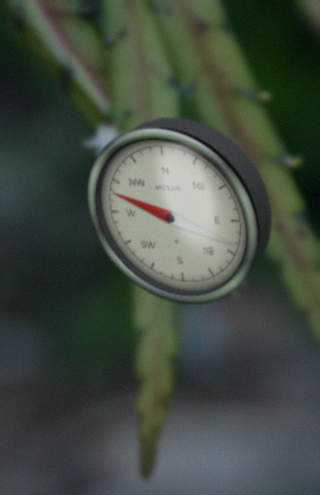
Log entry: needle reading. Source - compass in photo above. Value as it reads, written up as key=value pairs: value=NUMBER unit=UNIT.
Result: value=290 unit=°
